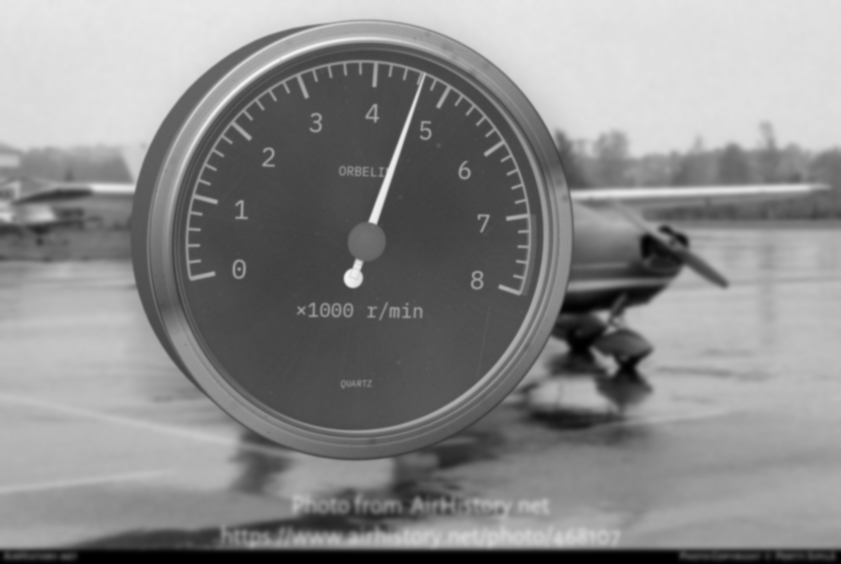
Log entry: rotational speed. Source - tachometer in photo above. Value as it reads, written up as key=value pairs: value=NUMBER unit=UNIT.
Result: value=4600 unit=rpm
